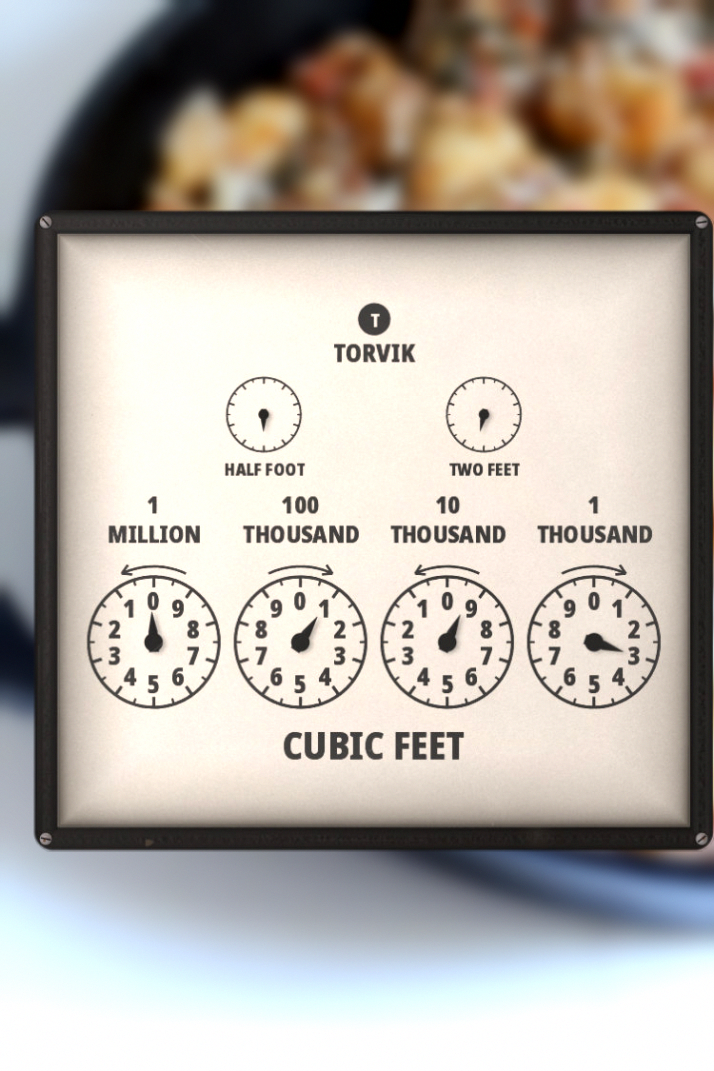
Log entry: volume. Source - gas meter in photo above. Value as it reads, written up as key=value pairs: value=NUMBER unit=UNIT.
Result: value=9300 unit=ft³
